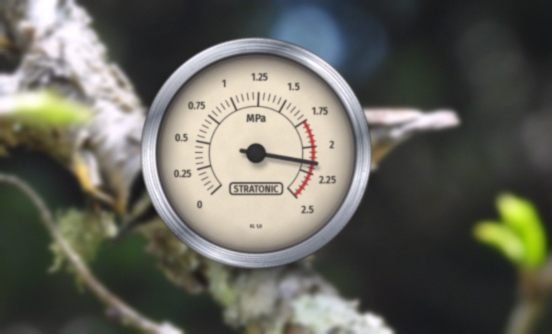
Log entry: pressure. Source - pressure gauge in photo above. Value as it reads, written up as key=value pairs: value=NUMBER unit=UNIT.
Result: value=2.15 unit=MPa
